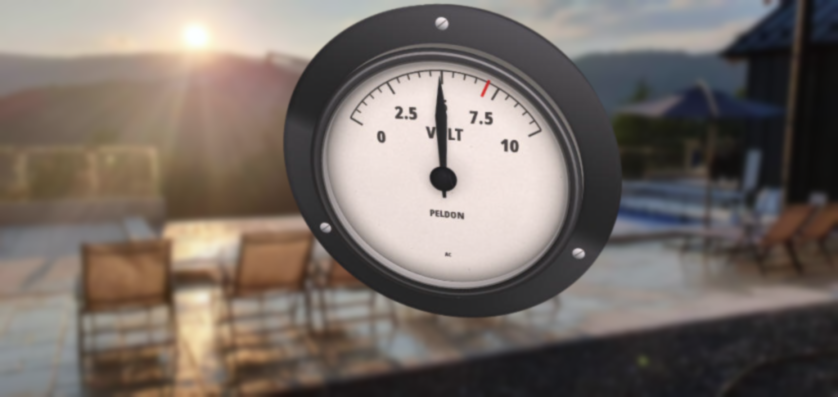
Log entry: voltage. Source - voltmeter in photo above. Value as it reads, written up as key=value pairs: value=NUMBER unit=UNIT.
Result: value=5 unit=V
